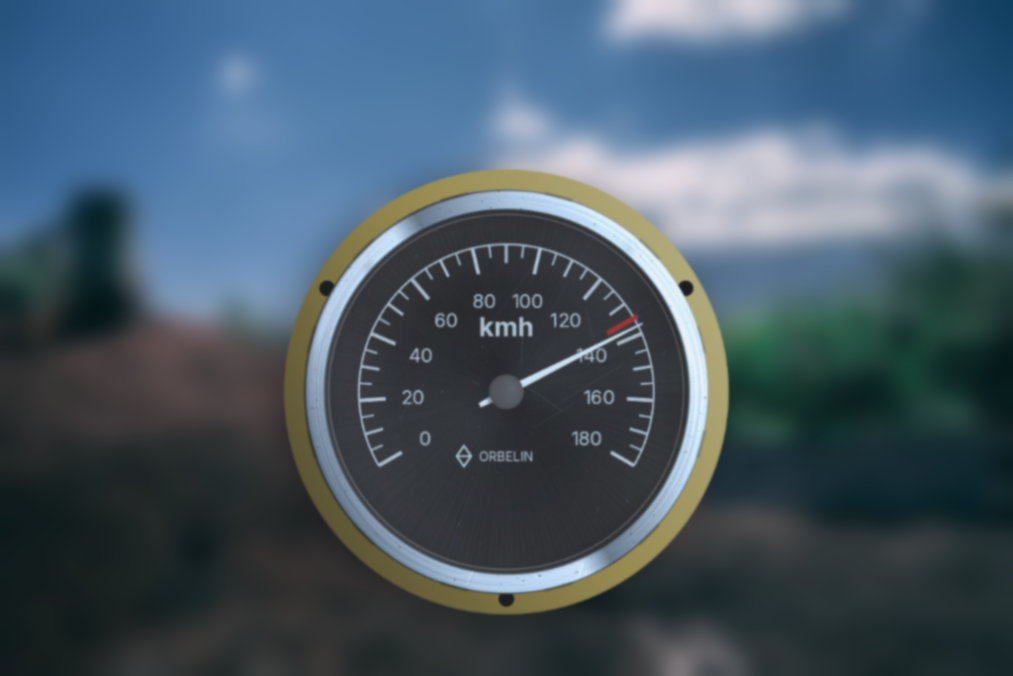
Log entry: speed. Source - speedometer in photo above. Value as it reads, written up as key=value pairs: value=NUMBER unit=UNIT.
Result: value=137.5 unit=km/h
